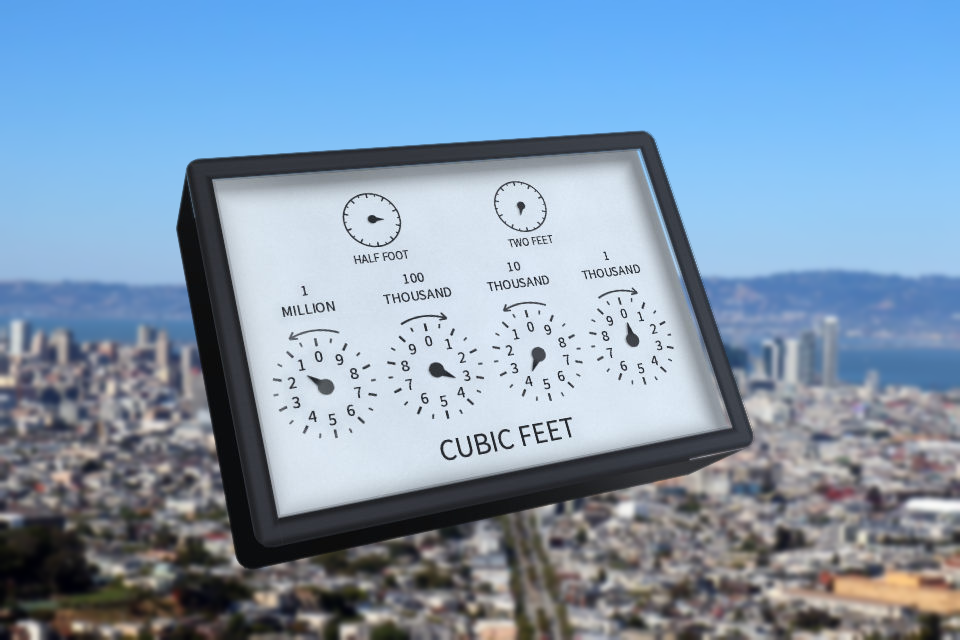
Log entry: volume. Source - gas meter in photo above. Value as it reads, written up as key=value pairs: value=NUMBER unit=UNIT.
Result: value=134000 unit=ft³
